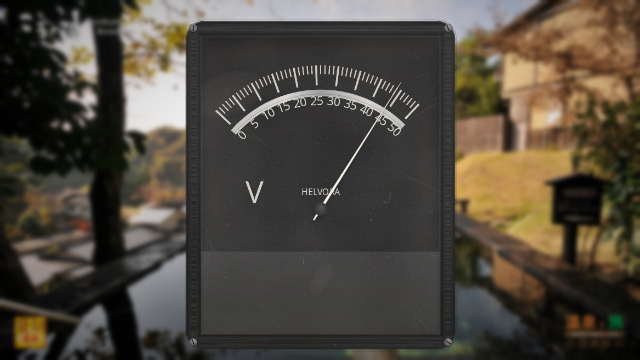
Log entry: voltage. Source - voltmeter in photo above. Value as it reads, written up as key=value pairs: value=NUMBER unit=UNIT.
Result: value=44 unit=V
